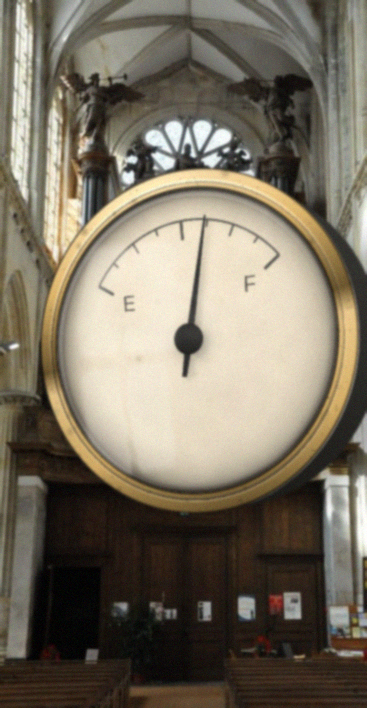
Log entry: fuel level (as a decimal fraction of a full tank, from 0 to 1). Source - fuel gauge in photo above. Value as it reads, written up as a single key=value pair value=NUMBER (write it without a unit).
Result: value=0.625
